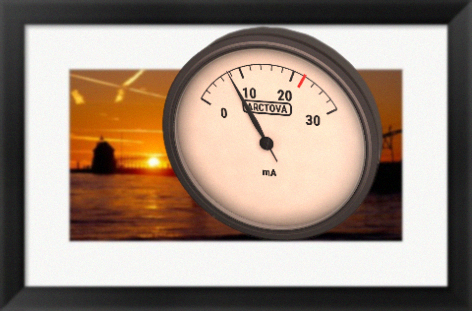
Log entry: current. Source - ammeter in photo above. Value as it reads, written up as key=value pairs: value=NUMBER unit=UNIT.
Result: value=8 unit=mA
